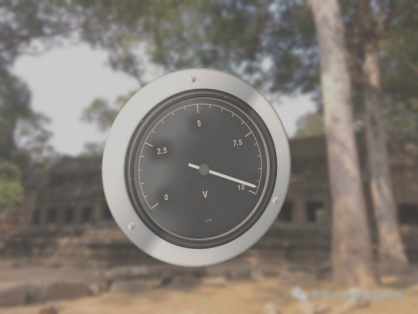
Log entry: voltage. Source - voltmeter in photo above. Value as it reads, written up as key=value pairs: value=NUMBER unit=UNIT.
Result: value=9.75 unit=V
